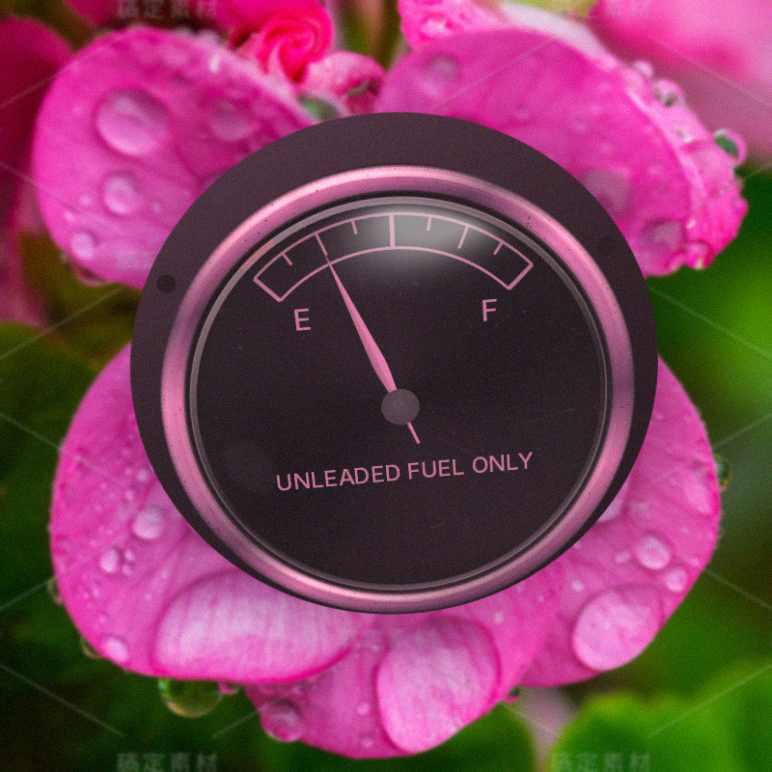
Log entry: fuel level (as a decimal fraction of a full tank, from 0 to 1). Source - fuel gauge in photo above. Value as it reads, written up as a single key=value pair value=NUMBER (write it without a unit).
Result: value=0.25
